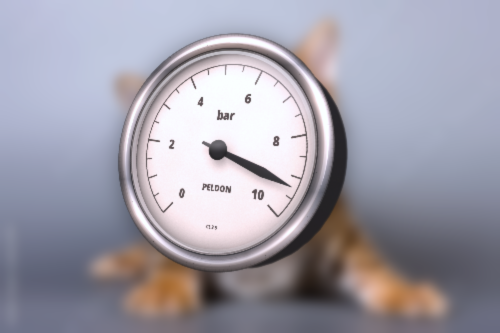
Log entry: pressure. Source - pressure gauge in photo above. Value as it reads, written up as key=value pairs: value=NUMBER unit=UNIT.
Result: value=9.25 unit=bar
